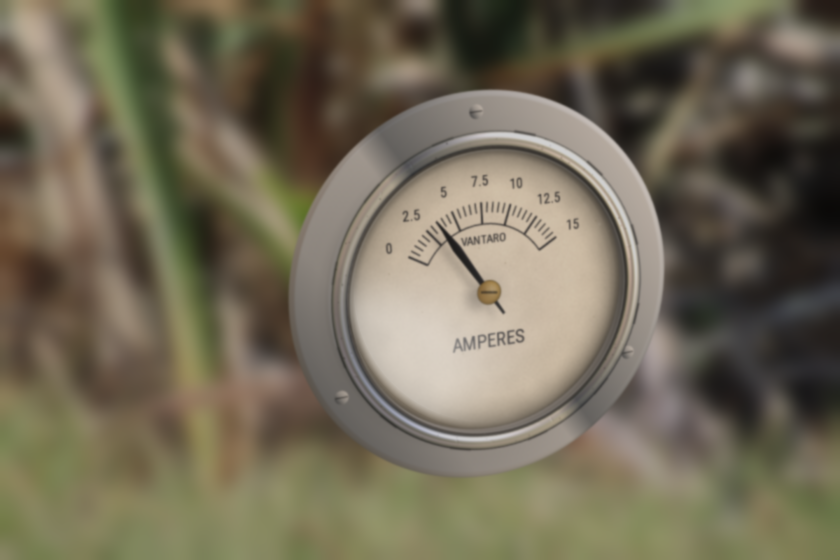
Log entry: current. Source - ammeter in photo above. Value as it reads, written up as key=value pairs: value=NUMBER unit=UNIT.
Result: value=3.5 unit=A
